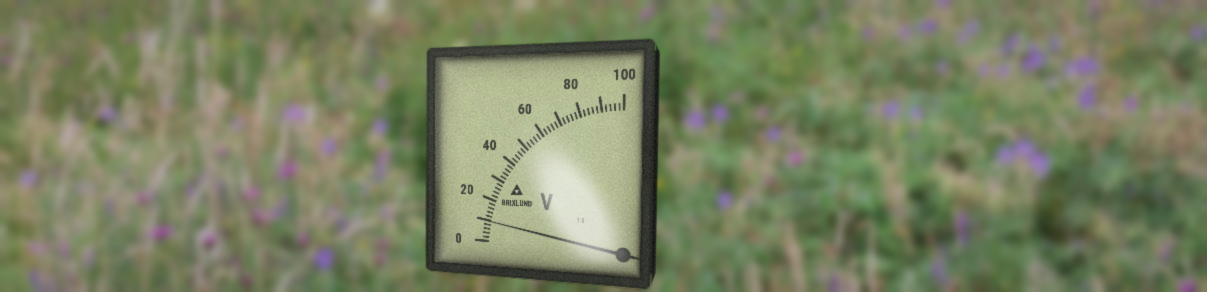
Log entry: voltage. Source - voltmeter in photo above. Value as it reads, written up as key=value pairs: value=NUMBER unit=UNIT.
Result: value=10 unit=V
